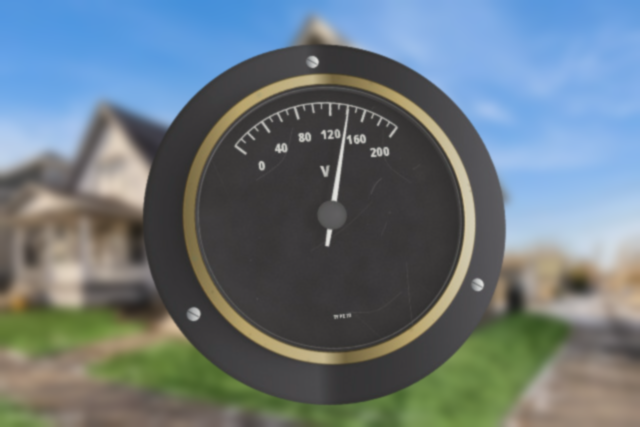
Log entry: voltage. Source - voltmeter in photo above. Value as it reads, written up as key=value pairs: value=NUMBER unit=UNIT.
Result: value=140 unit=V
